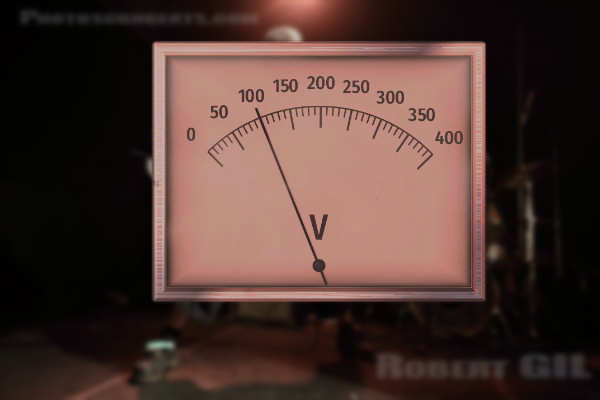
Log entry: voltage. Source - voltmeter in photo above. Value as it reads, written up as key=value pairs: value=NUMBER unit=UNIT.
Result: value=100 unit=V
